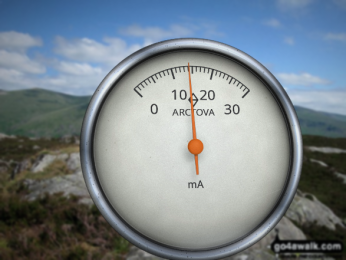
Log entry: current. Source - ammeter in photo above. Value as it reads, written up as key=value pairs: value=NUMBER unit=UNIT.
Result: value=14 unit=mA
